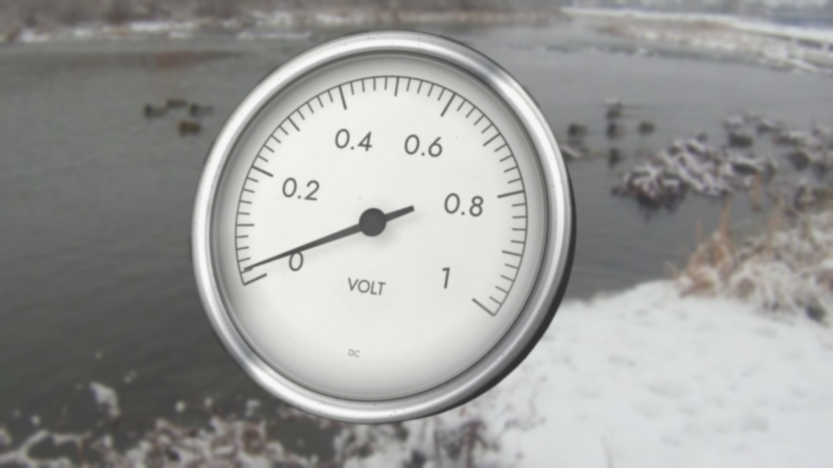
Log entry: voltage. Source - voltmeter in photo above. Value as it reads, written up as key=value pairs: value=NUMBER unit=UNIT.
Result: value=0.02 unit=V
